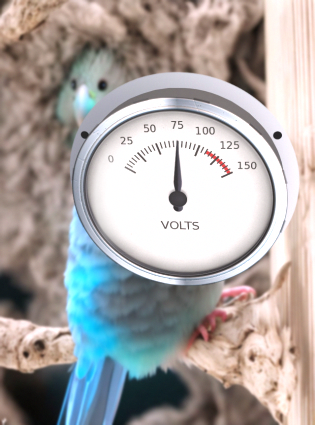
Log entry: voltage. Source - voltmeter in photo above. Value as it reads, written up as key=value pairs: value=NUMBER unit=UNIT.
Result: value=75 unit=V
